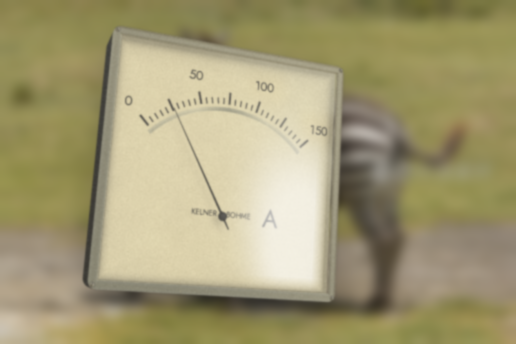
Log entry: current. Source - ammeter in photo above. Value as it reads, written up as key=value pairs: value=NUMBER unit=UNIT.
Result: value=25 unit=A
